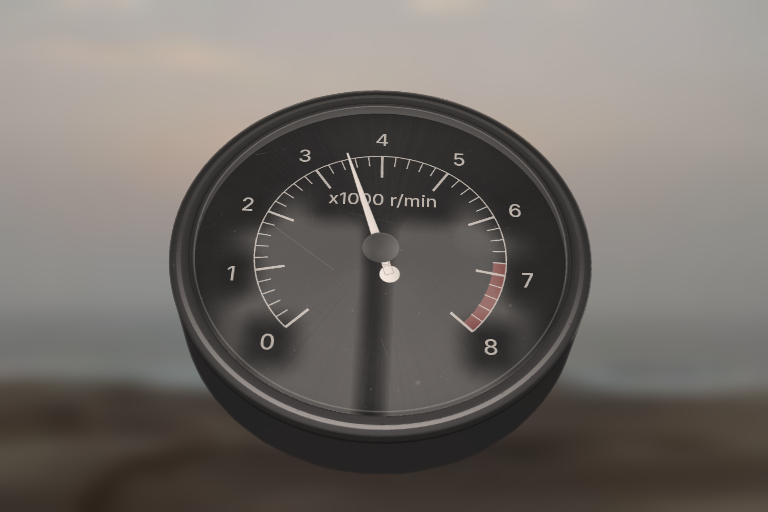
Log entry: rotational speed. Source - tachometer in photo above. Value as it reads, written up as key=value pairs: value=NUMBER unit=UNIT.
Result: value=3500 unit=rpm
